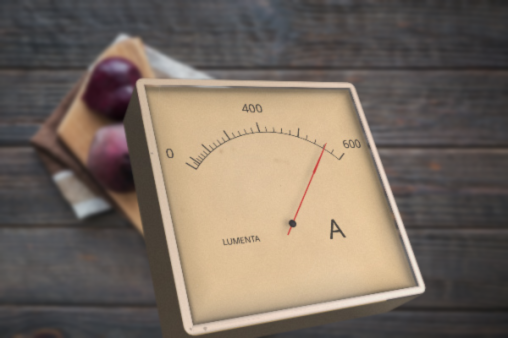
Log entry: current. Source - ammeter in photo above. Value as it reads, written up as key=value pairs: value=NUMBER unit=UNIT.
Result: value=560 unit=A
